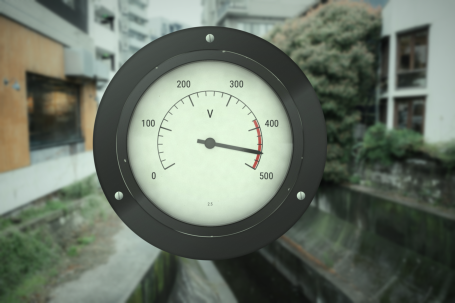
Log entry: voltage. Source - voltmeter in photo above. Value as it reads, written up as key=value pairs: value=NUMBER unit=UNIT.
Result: value=460 unit=V
